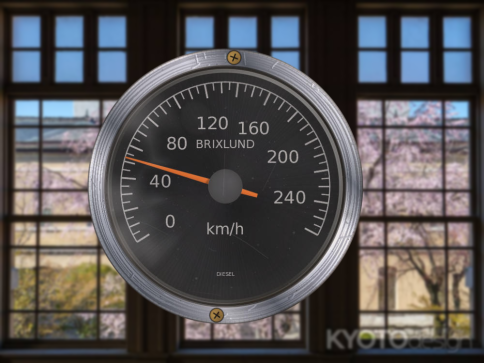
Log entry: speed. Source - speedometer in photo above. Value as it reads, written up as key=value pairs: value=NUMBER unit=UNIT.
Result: value=52.5 unit=km/h
